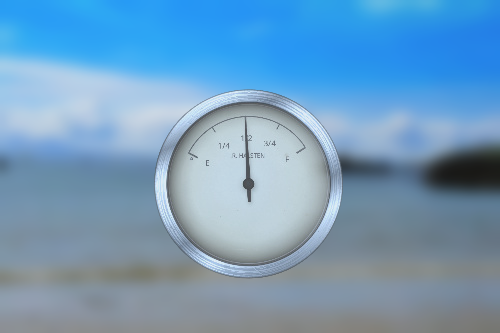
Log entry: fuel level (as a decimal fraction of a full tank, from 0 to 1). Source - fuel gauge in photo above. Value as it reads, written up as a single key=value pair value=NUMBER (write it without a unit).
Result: value=0.5
